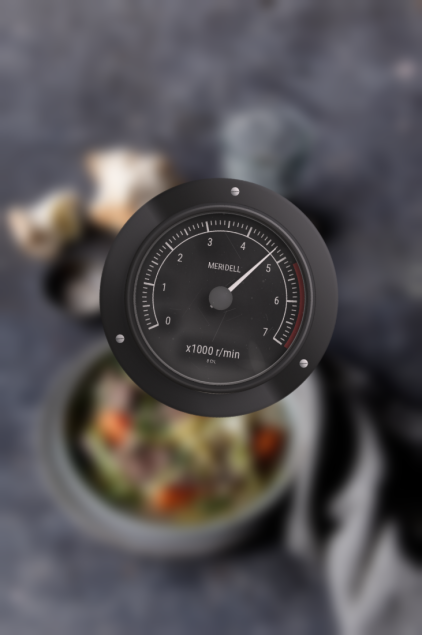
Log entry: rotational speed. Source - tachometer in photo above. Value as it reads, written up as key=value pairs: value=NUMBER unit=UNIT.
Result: value=4700 unit=rpm
